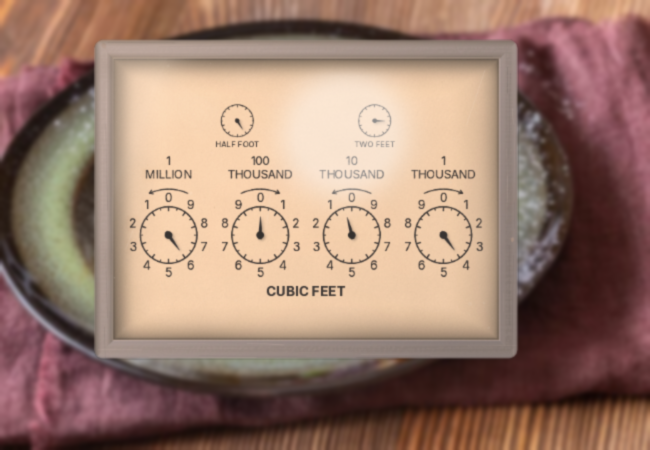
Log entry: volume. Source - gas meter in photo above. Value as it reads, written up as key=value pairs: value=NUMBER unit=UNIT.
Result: value=600400 unit=ft³
